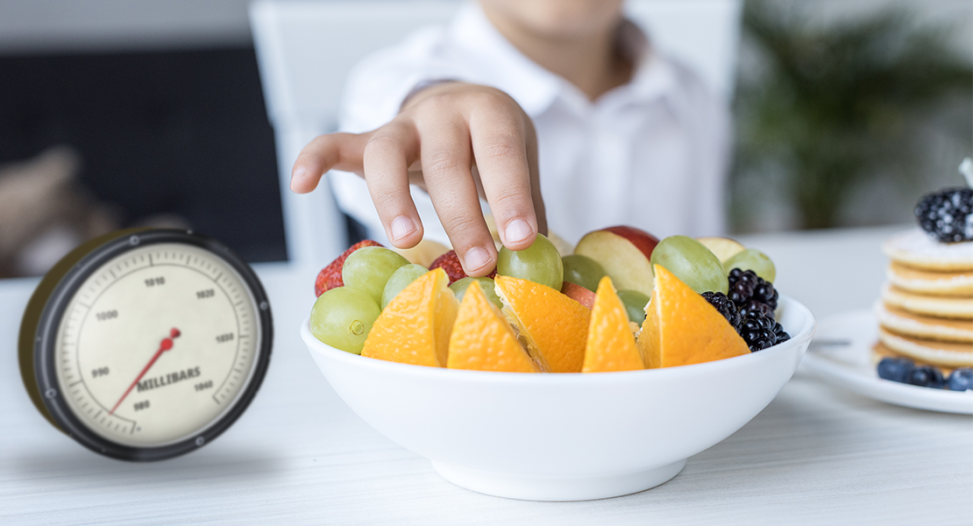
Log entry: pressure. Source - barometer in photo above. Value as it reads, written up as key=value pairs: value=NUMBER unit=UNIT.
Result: value=984 unit=mbar
